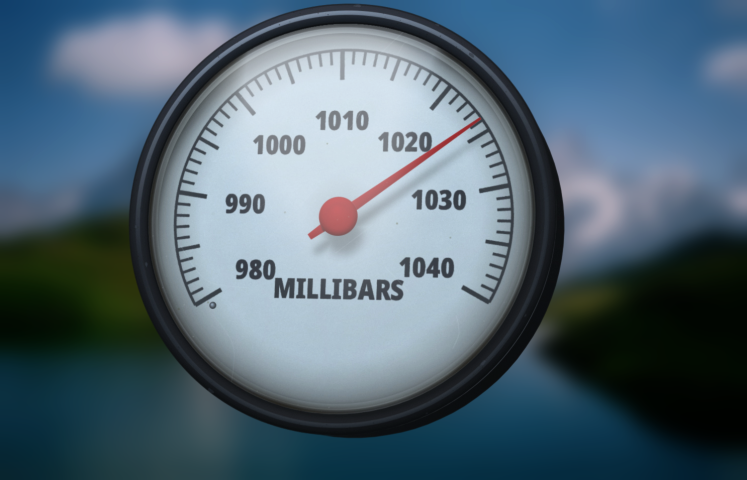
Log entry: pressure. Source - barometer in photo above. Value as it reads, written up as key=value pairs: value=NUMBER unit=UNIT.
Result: value=1024 unit=mbar
